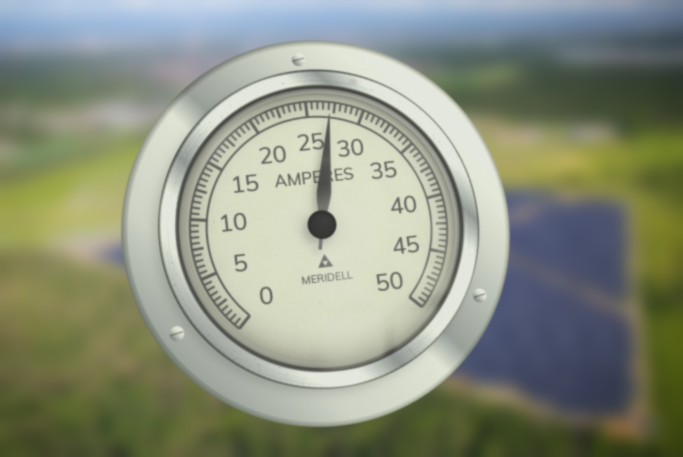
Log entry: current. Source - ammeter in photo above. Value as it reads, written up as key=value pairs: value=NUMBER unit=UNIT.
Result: value=27 unit=A
